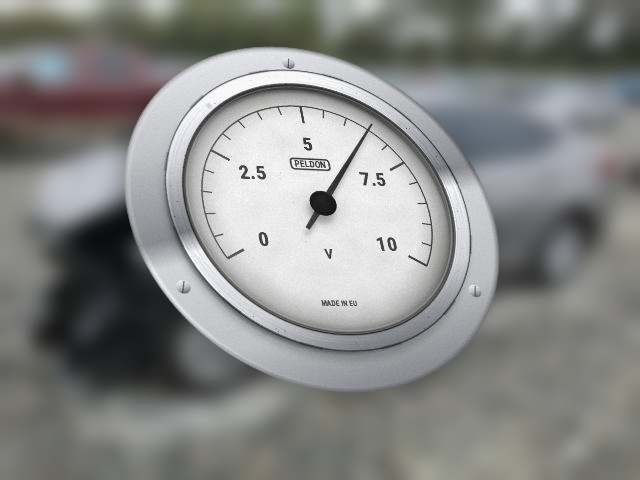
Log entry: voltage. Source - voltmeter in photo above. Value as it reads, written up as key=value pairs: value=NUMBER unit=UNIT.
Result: value=6.5 unit=V
